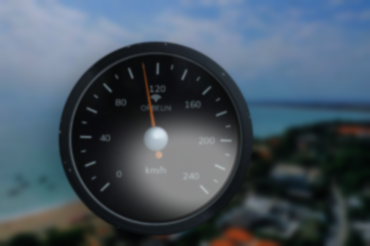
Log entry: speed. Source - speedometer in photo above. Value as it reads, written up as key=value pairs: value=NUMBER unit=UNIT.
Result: value=110 unit=km/h
